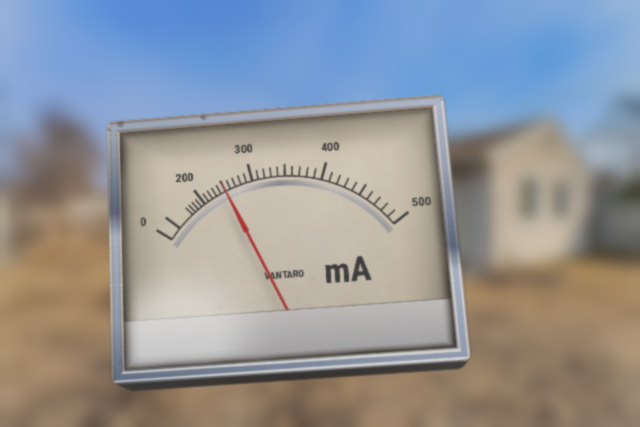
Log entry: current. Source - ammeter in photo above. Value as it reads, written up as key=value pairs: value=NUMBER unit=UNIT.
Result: value=250 unit=mA
